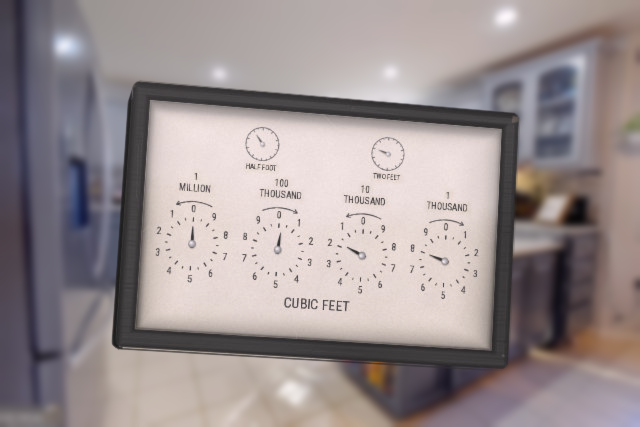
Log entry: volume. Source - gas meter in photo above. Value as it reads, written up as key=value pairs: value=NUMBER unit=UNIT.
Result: value=1800 unit=ft³
